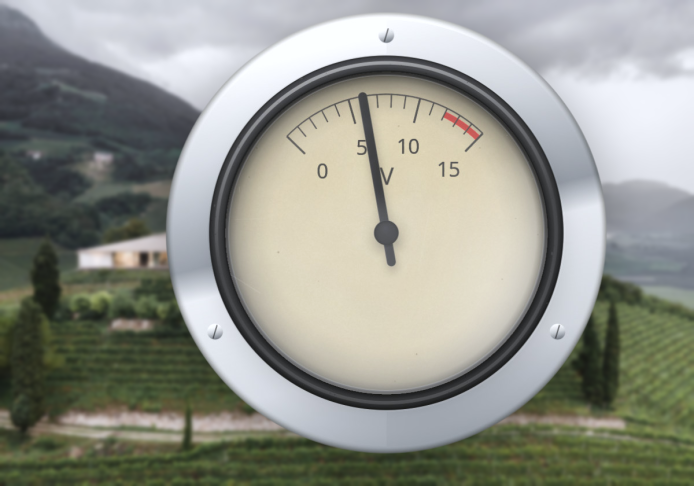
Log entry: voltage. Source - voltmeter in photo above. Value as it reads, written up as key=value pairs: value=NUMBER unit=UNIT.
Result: value=6 unit=V
